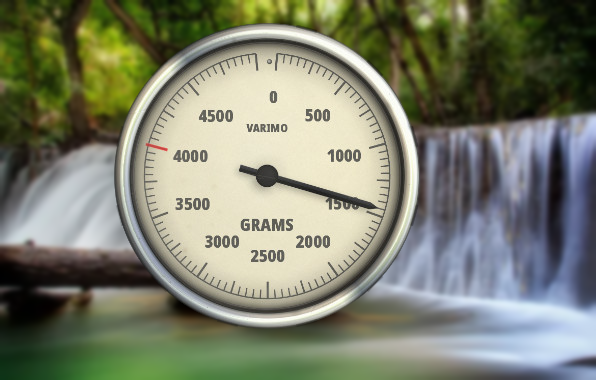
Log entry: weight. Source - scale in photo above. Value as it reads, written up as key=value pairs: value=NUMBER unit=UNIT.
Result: value=1450 unit=g
